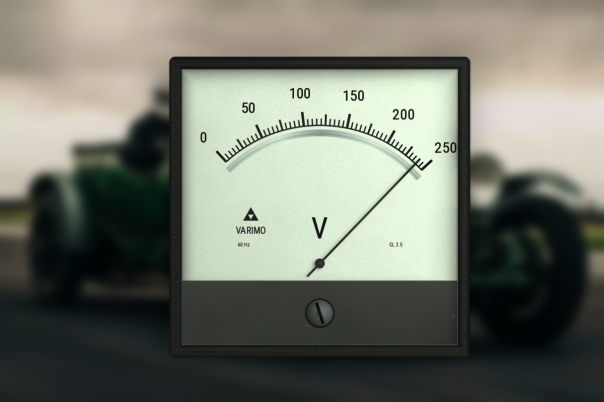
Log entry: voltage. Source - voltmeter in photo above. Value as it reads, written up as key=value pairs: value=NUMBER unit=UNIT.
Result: value=240 unit=V
